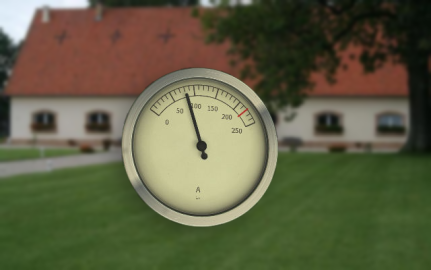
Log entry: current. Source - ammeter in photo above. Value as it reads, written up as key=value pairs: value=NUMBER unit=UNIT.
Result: value=80 unit=A
